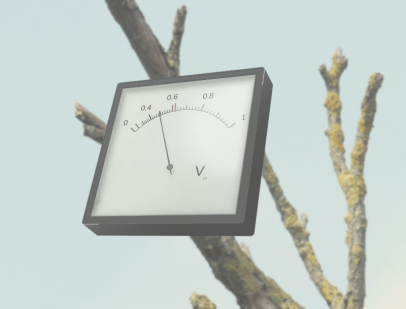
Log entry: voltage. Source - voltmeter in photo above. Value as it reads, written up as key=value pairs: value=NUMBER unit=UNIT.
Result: value=0.5 unit=V
